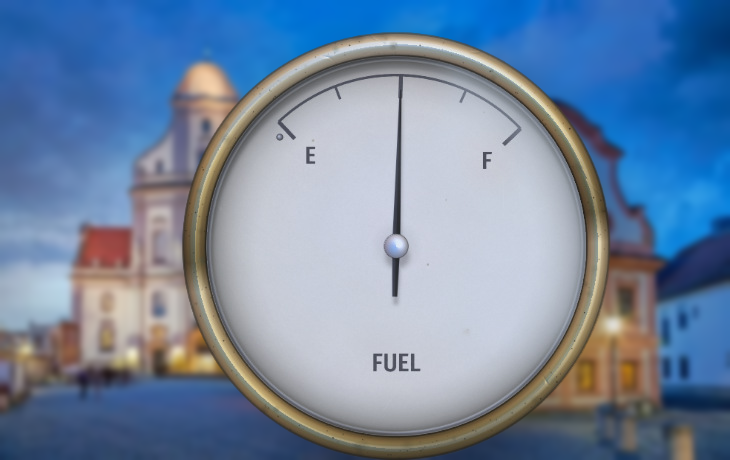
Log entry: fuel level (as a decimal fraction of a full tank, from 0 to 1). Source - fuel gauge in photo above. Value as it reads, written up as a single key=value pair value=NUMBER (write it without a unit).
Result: value=0.5
